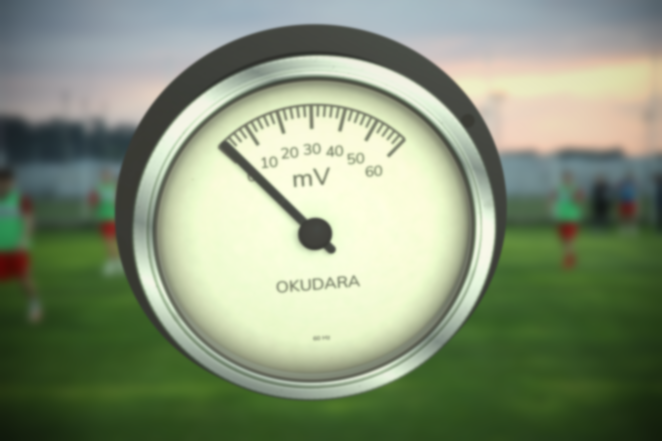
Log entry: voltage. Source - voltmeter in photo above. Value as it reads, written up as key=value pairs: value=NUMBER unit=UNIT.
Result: value=2 unit=mV
